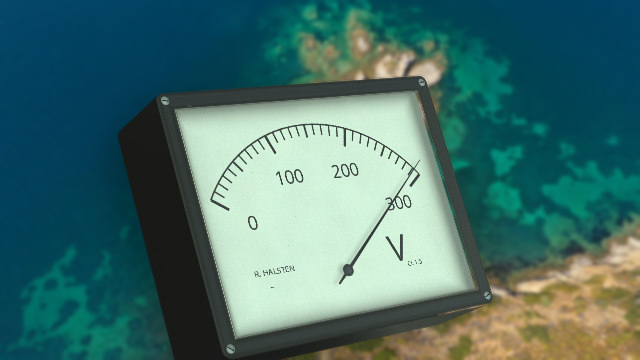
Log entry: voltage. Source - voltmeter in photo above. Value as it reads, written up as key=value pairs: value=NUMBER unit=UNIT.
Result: value=290 unit=V
